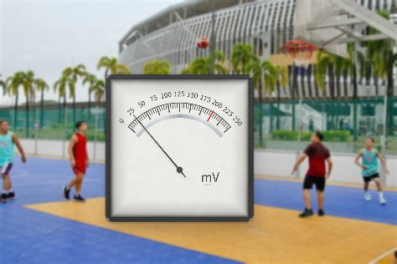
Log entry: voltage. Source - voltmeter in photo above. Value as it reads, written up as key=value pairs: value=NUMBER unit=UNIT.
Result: value=25 unit=mV
